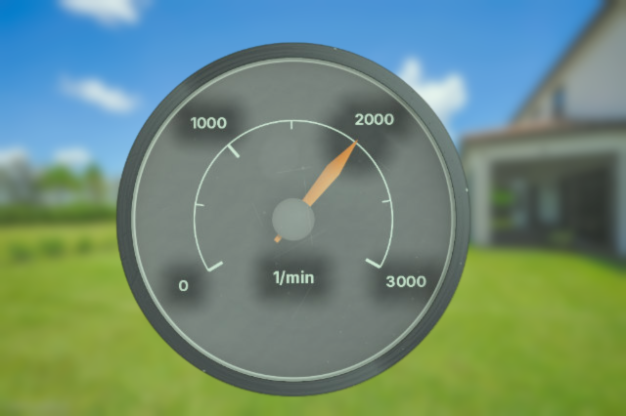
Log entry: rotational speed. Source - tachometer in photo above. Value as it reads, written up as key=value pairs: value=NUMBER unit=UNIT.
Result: value=2000 unit=rpm
